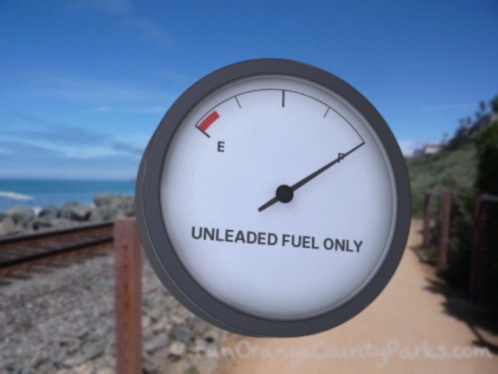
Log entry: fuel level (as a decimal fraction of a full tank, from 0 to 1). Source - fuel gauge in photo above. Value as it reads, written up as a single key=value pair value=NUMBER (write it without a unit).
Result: value=1
